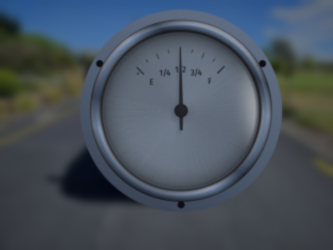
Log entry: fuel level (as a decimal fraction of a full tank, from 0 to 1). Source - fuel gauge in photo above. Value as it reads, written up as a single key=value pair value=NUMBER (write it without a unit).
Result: value=0.5
